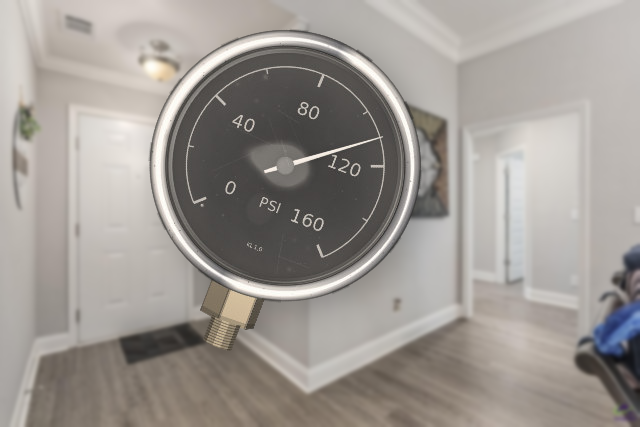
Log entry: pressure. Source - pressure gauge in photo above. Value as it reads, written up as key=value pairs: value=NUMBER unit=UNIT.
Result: value=110 unit=psi
